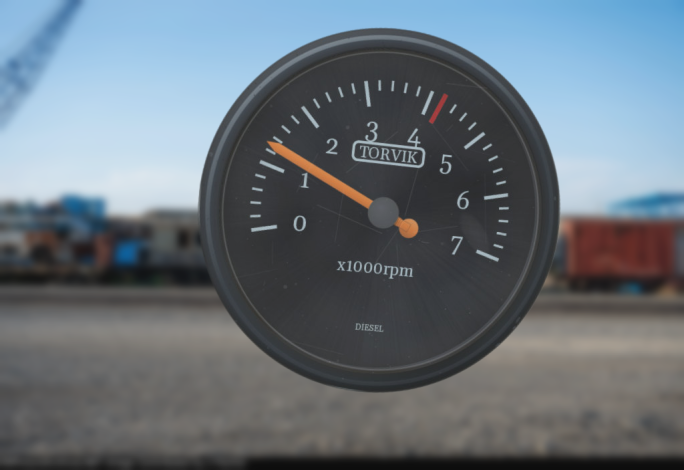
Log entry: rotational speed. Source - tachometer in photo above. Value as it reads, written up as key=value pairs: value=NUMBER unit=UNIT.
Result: value=1300 unit=rpm
